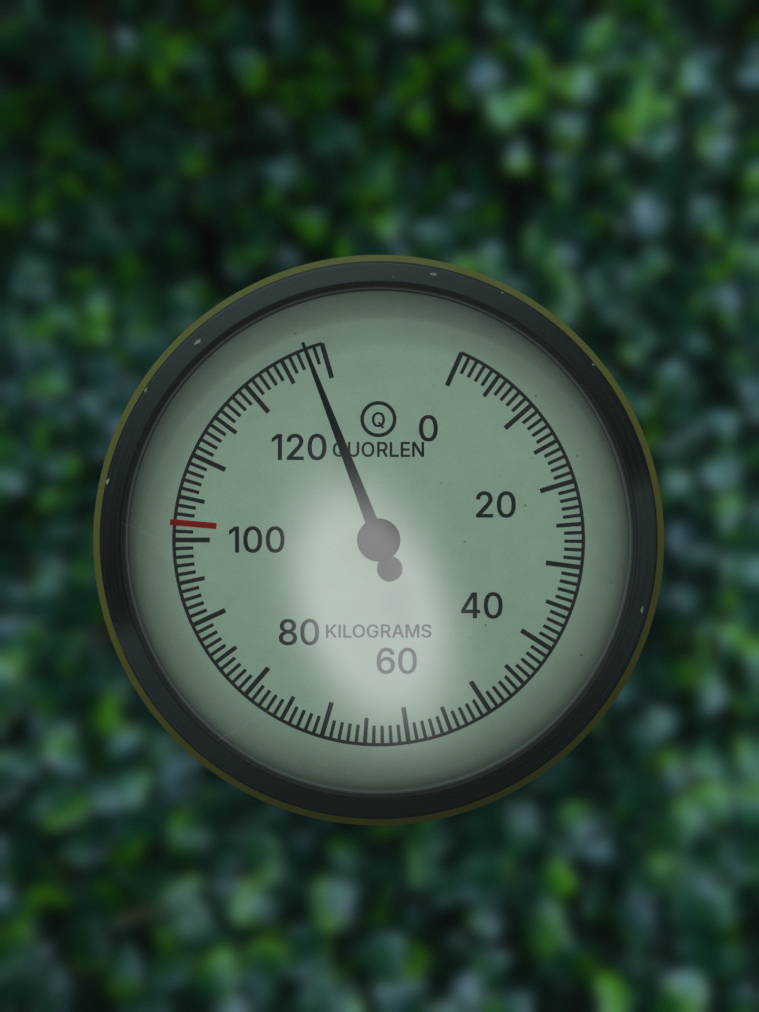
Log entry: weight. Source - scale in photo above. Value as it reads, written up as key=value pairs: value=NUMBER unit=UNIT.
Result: value=128 unit=kg
